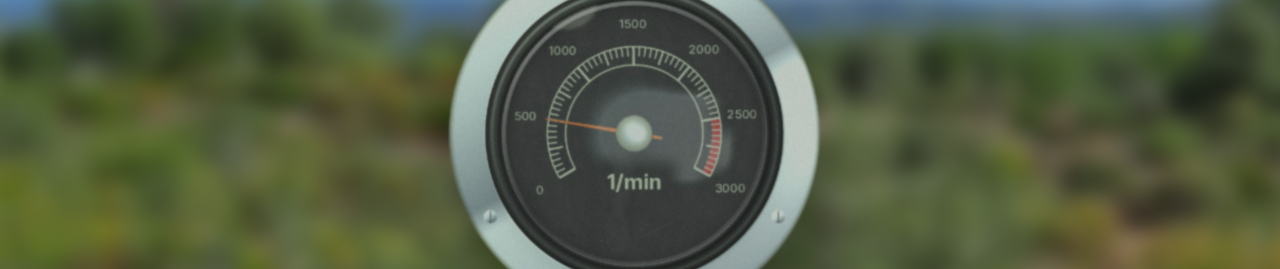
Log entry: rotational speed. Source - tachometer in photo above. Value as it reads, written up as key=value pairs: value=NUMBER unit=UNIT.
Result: value=500 unit=rpm
